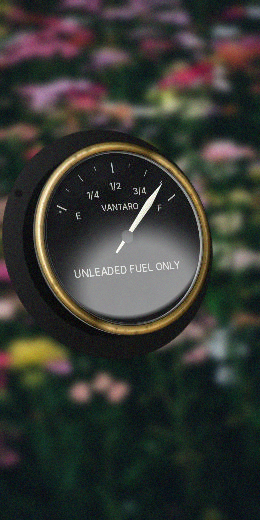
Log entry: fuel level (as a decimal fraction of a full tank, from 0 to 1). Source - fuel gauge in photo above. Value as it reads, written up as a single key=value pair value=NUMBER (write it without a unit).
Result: value=0.875
